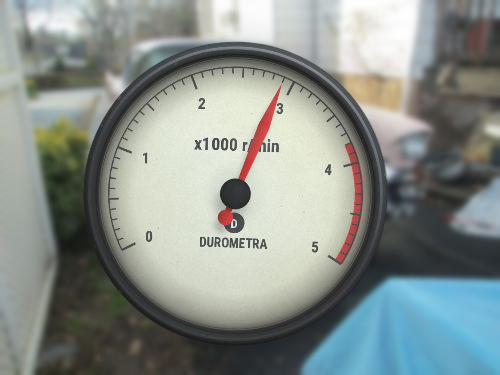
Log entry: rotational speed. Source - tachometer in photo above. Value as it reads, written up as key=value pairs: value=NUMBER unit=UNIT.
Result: value=2900 unit=rpm
